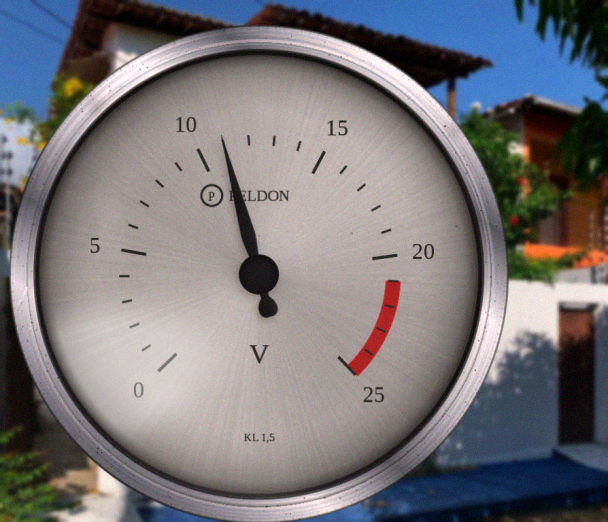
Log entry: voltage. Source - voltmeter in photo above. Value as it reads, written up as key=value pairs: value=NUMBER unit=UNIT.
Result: value=11 unit=V
